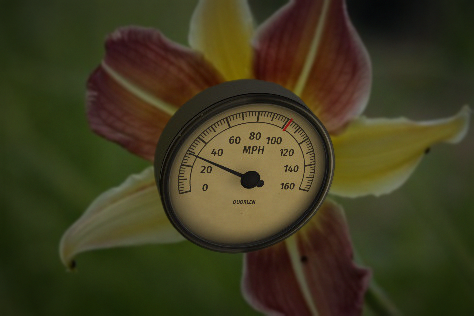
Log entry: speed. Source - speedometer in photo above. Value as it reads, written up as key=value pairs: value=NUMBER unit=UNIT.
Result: value=30 unit=mph
